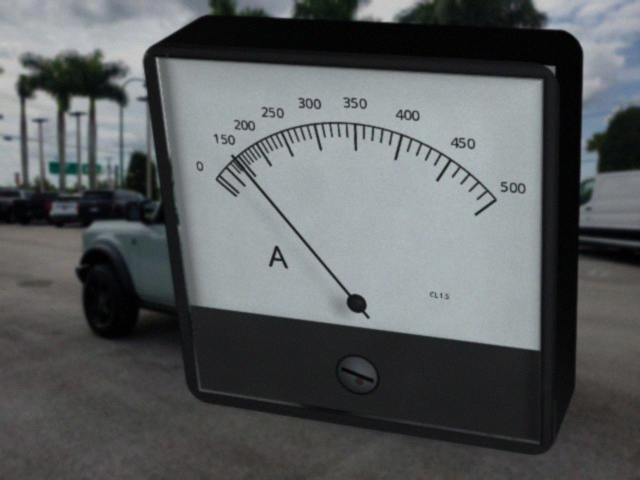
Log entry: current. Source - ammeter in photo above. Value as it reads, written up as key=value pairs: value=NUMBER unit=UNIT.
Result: value=150 unit=A
